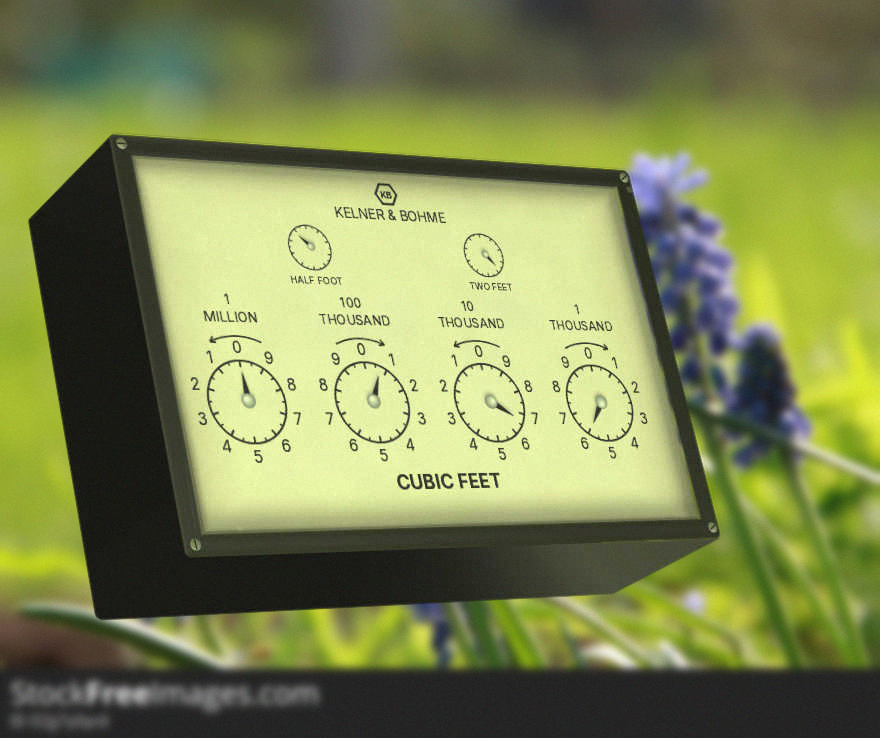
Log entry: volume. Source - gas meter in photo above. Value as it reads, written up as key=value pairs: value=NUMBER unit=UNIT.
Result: value=6600 unit=ft³
